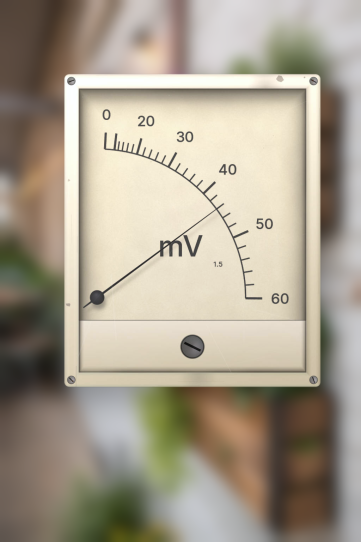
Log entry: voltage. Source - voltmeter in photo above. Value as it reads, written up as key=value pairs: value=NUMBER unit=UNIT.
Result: value=44 unit=mV
